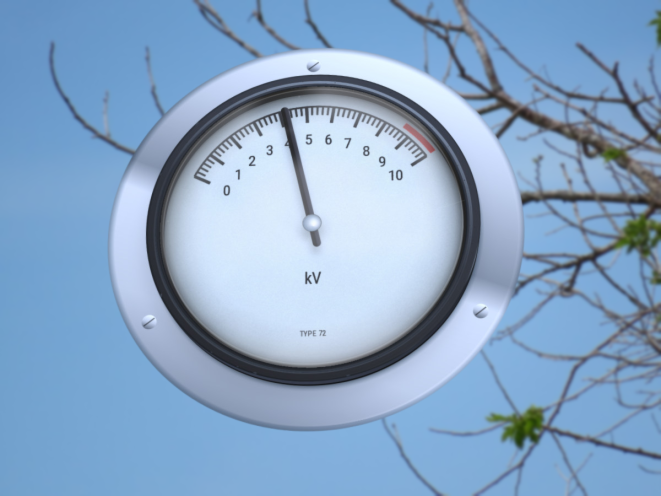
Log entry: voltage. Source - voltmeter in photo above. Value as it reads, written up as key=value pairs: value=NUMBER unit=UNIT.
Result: value=4.2 unit=kV
